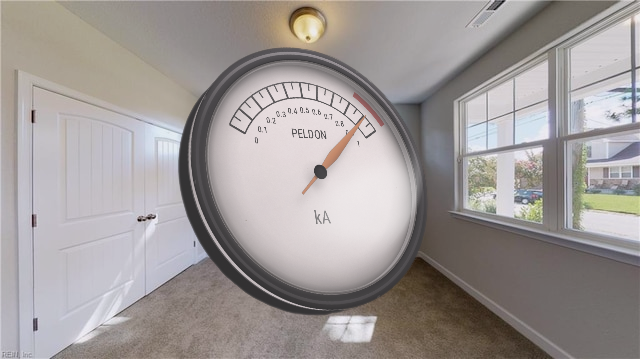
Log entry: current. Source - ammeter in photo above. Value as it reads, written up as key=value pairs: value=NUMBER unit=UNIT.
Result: value=0.9 unit=kA
